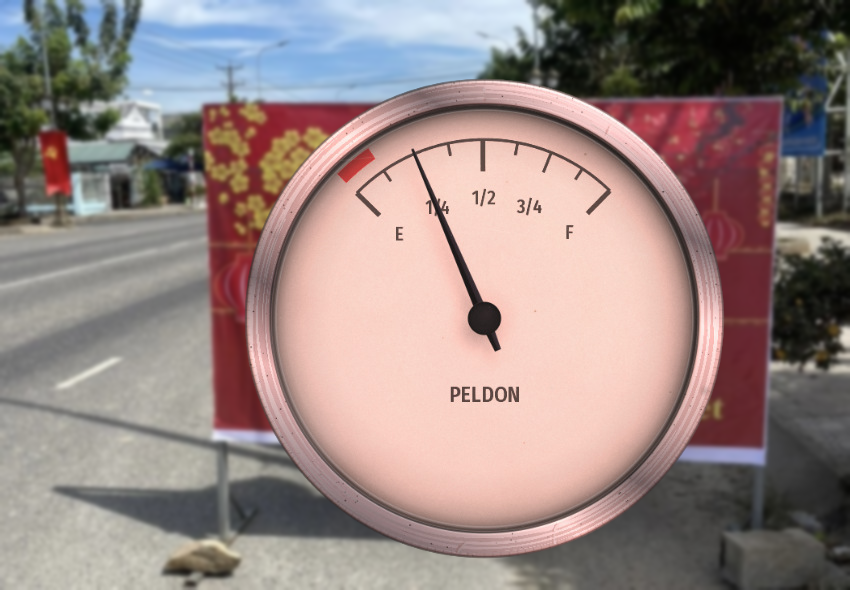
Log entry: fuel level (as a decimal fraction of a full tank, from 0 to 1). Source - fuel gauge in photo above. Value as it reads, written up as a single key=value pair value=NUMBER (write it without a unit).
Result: value=0.25
